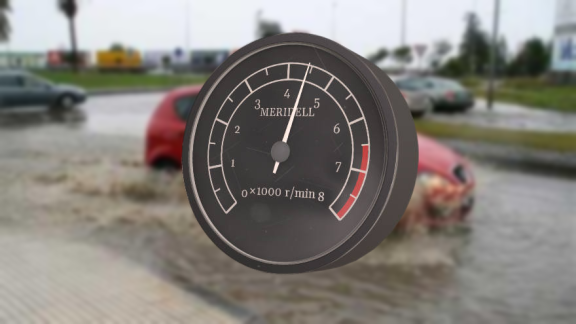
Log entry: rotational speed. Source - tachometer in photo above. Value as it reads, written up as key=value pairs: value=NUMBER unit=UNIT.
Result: value=4500 unit=rpm
